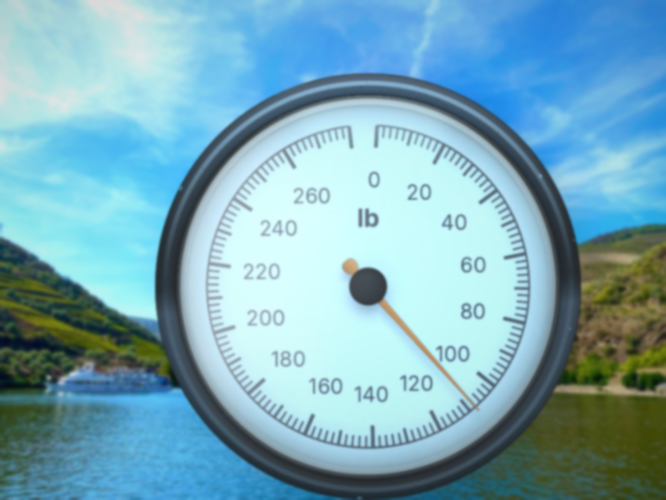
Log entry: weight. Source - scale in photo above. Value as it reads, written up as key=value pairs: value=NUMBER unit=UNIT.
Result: value=108 unit=lb
